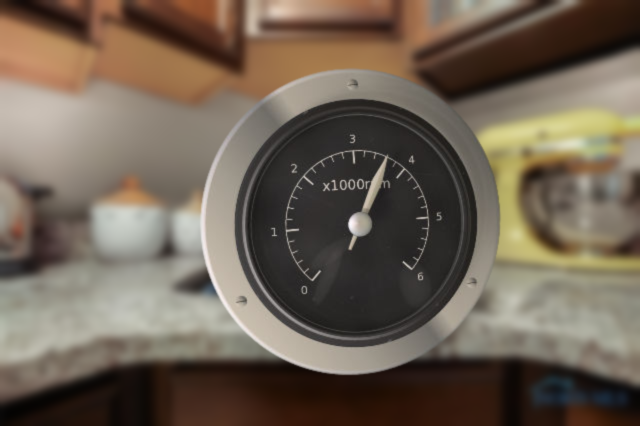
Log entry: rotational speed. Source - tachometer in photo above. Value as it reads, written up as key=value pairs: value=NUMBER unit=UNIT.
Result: value=3600 unit=rpm
